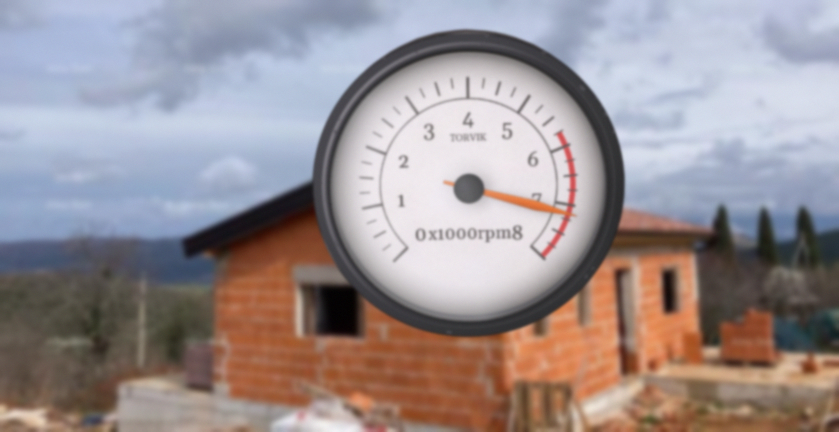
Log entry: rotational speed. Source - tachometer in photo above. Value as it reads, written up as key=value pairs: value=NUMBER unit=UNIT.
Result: value=7125 unit=rpm
